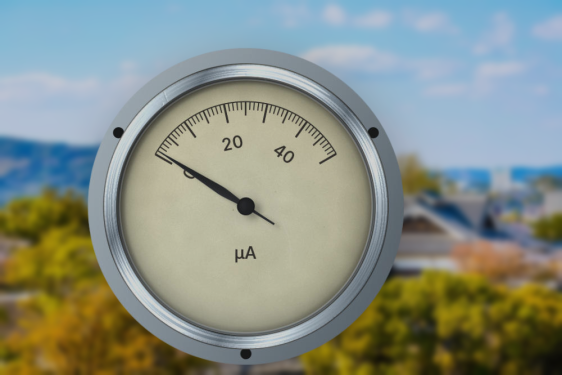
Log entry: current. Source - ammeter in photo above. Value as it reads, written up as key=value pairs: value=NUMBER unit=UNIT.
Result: value=1 unit=µA
